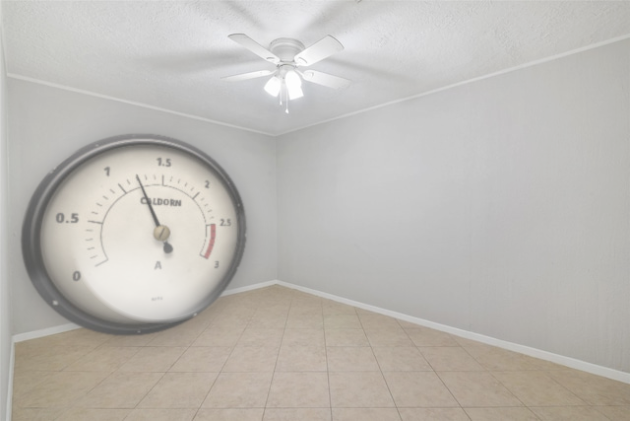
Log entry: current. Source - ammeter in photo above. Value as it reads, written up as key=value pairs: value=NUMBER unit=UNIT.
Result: value=1.2 unit=A
